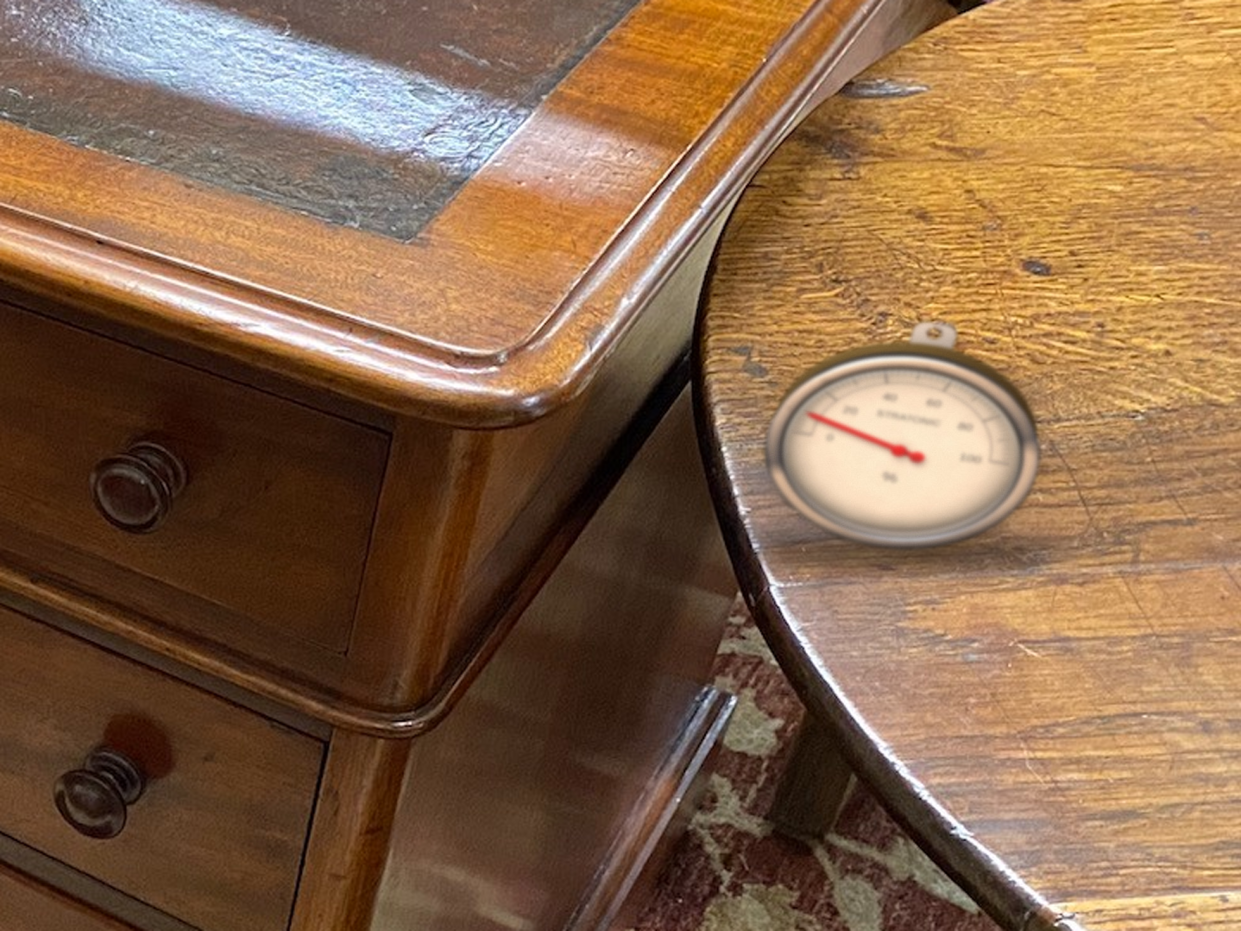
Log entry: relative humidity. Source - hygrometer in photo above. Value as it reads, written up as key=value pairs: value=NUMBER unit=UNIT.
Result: value=10 unit=%
